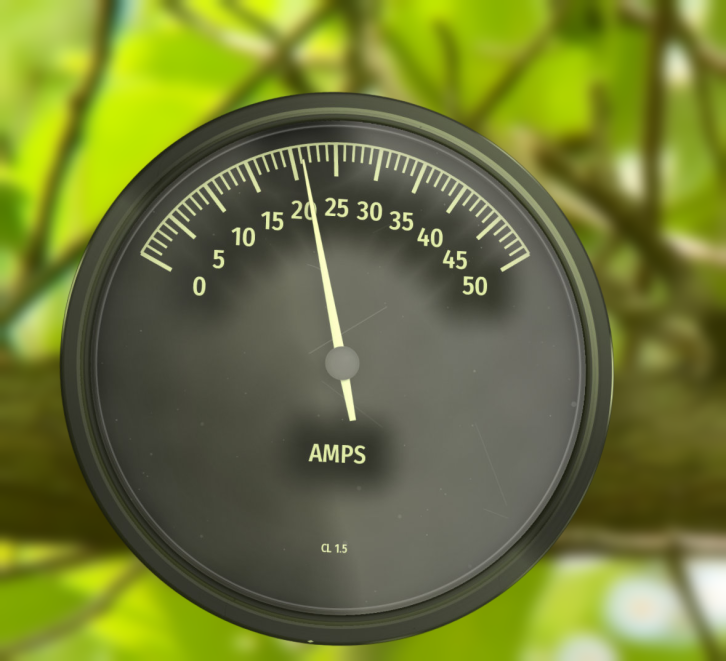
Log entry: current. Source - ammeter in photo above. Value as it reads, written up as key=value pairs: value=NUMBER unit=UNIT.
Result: value=21 unit=A
